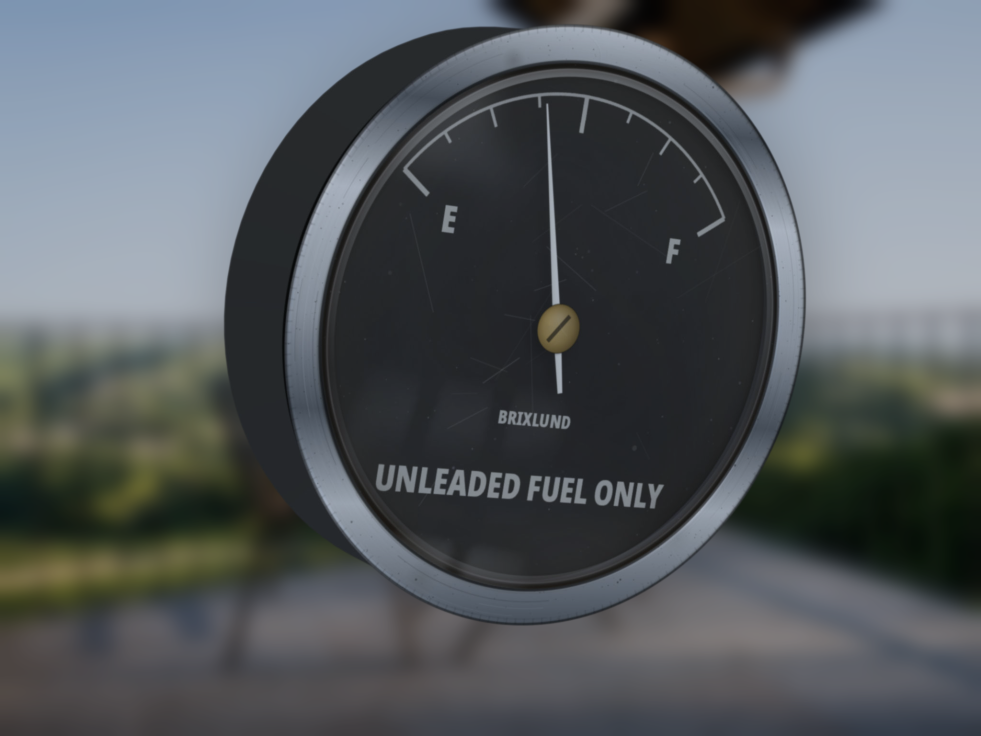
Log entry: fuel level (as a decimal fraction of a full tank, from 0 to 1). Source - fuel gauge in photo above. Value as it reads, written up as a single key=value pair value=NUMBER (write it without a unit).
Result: value=0.375
